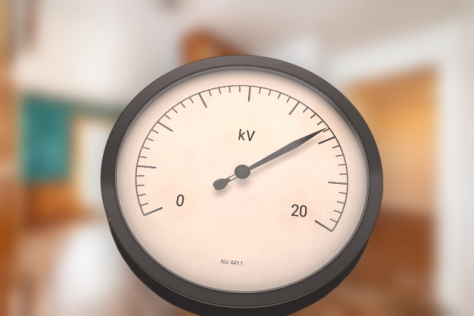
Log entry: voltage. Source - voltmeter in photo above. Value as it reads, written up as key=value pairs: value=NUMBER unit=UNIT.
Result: value=14.5 unit=kV
